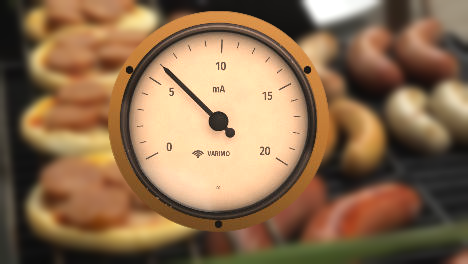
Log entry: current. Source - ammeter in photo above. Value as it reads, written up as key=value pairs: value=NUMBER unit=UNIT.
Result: value=6 unit=mA
